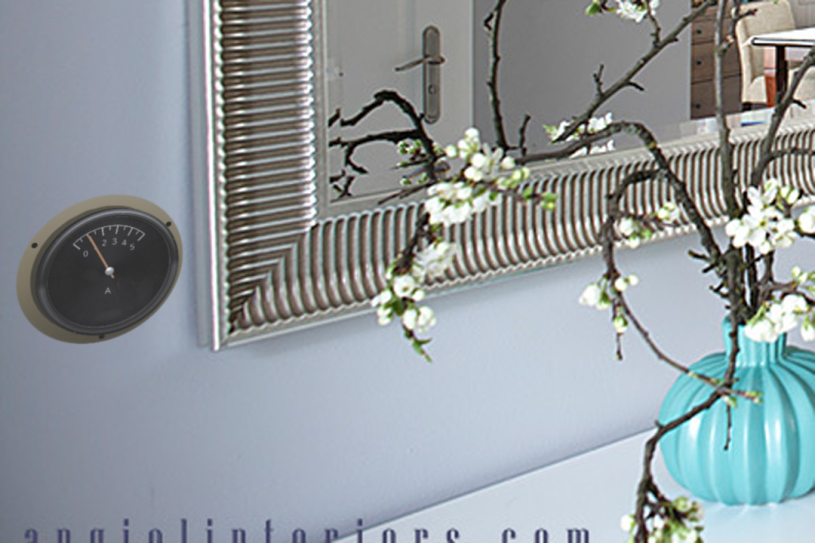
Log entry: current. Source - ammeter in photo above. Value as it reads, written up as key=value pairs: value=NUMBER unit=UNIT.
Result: value=1 unit=A
